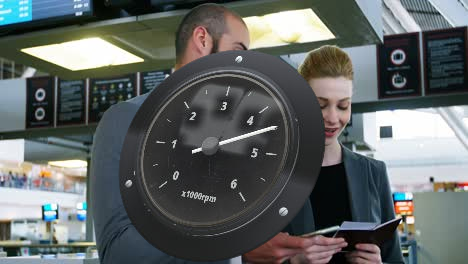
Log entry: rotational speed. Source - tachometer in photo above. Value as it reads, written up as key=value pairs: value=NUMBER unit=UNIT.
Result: value=4500 unit=rpm
